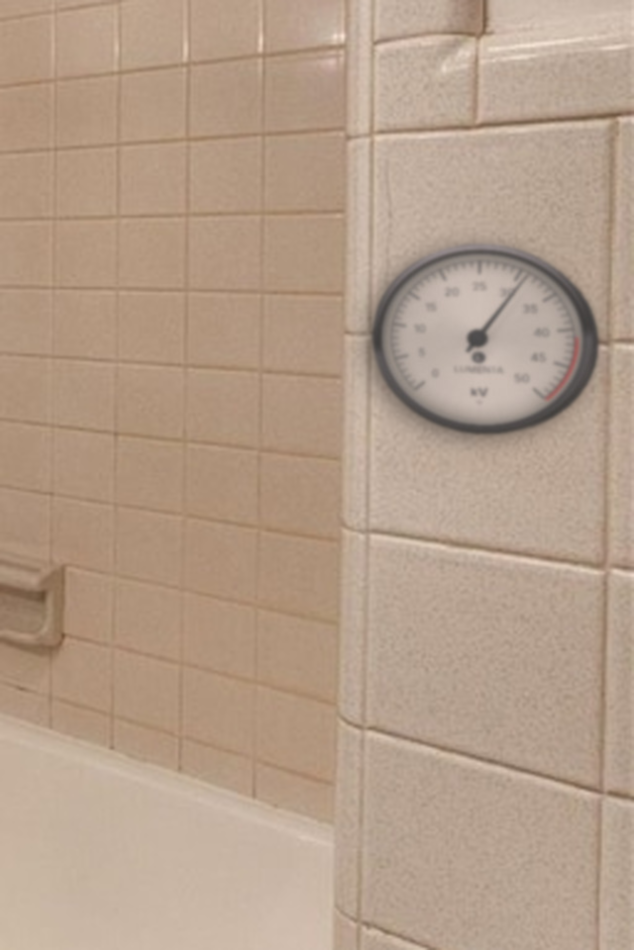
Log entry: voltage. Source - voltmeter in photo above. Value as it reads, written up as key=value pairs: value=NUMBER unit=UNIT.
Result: value=31 unit=kV
